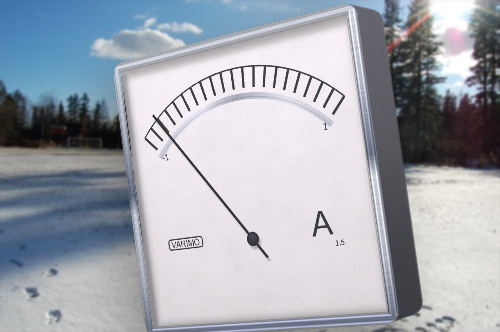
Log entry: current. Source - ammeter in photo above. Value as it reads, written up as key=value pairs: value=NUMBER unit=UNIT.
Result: value=-0.8 unit=A
